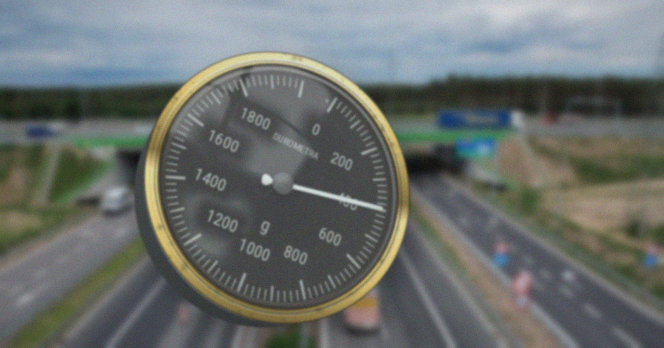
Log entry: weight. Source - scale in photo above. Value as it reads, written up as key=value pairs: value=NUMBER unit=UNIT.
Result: value=400 unit=g
